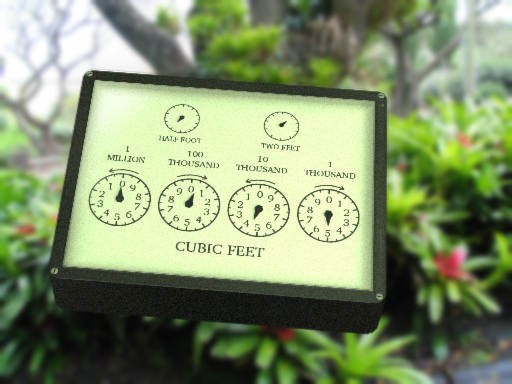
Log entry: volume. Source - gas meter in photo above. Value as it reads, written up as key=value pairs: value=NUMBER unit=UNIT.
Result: value=4500 unit=ft³
